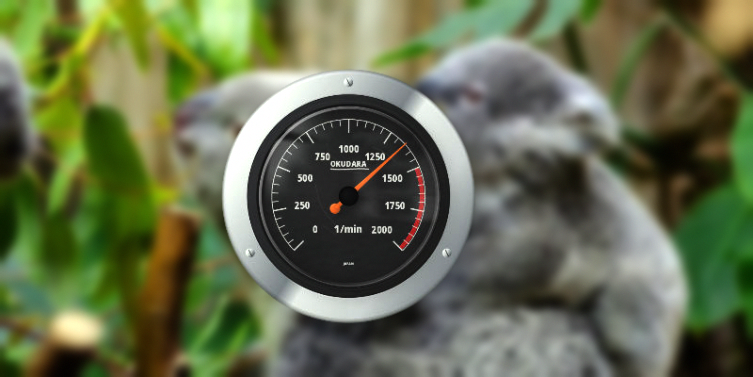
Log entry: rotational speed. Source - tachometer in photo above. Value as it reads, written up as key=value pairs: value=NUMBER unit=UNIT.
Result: value=1350 unit=rpm
